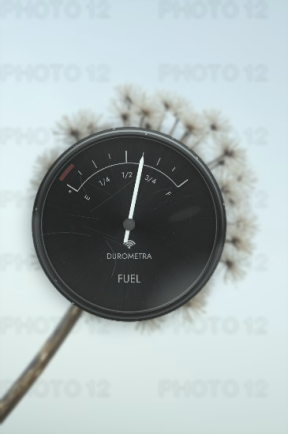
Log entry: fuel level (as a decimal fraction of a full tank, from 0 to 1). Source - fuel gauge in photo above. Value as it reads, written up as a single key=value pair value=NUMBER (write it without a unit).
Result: value=0.625
